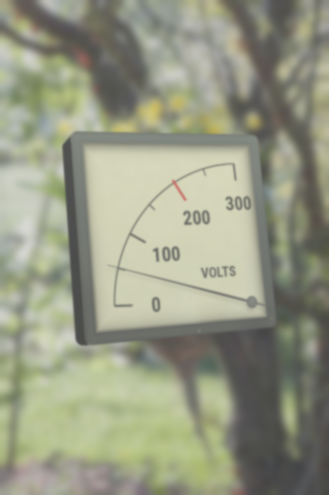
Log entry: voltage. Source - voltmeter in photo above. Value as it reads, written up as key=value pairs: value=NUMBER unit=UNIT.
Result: value=50 unit=V
